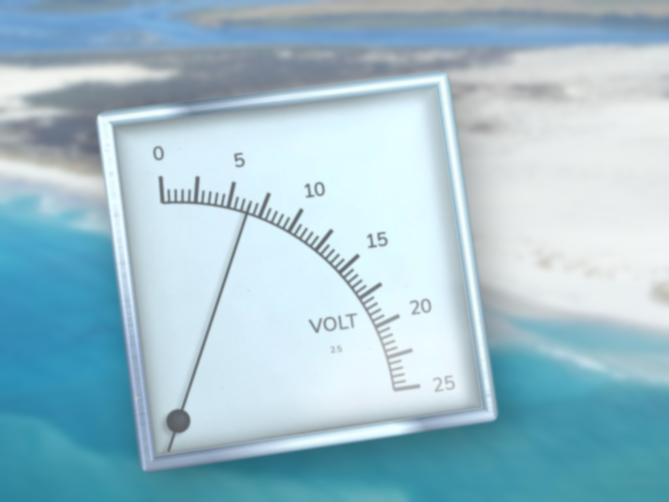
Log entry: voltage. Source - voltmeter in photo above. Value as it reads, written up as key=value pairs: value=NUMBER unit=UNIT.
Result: value=6.5 unit=V
